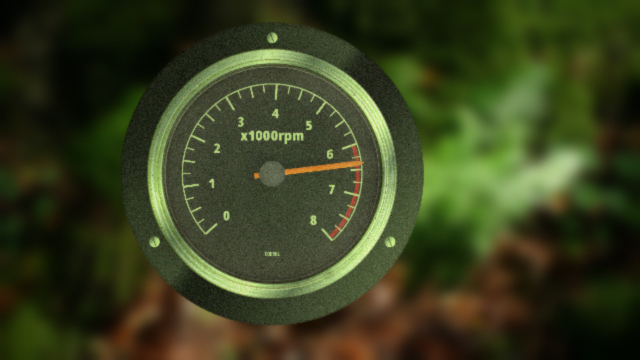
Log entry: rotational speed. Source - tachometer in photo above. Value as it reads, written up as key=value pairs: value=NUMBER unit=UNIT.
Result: value=6375 unit=rpm
